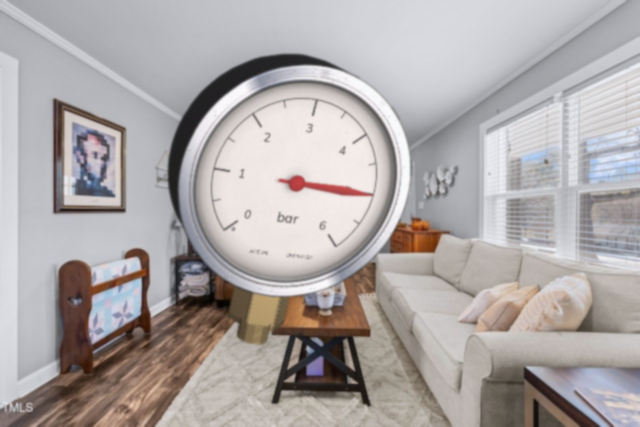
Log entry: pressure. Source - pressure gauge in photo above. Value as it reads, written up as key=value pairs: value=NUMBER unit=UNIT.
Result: value=5 unit=bar
